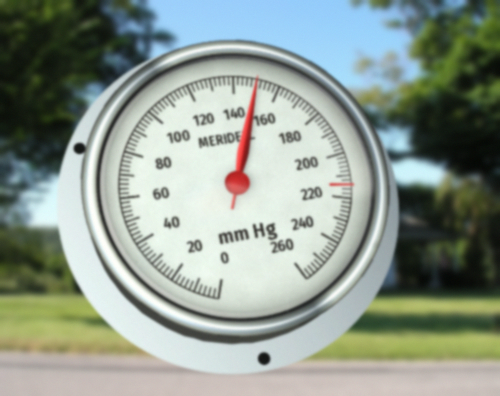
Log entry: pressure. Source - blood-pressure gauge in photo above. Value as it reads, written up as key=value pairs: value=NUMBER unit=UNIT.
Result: value=150 unit=mmHg
